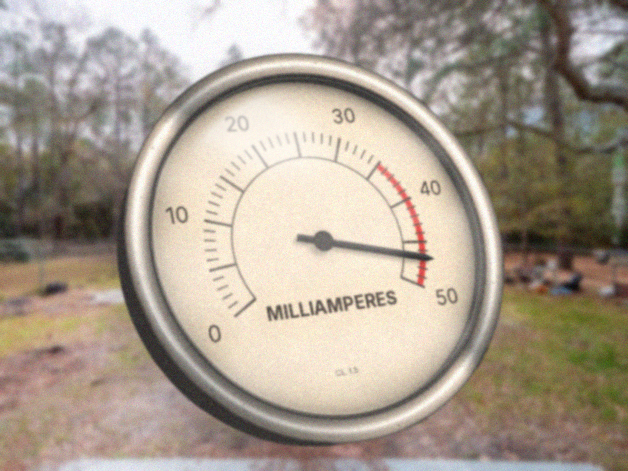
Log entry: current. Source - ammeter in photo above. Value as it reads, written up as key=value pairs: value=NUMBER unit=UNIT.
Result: value=47 unit=mA
